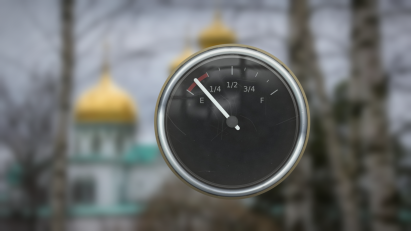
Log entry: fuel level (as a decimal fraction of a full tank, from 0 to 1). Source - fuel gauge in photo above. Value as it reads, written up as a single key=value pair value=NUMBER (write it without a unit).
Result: value=0.125
